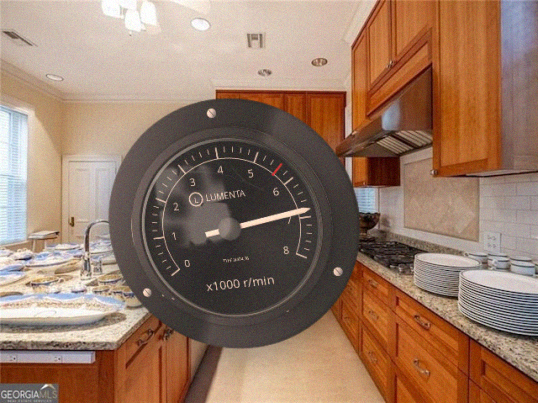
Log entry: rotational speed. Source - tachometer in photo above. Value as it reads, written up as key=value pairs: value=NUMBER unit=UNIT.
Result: value=6800 unit=rpm
